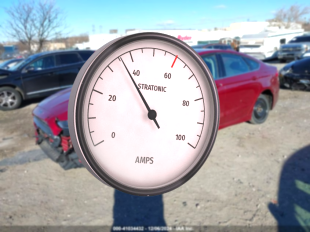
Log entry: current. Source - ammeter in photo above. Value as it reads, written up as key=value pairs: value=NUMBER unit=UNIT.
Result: value=35 unit=A
